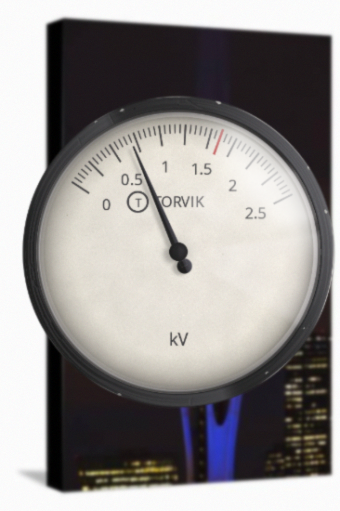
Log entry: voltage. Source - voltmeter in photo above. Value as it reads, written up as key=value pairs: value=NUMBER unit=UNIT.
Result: value=0.7 unit=kV
